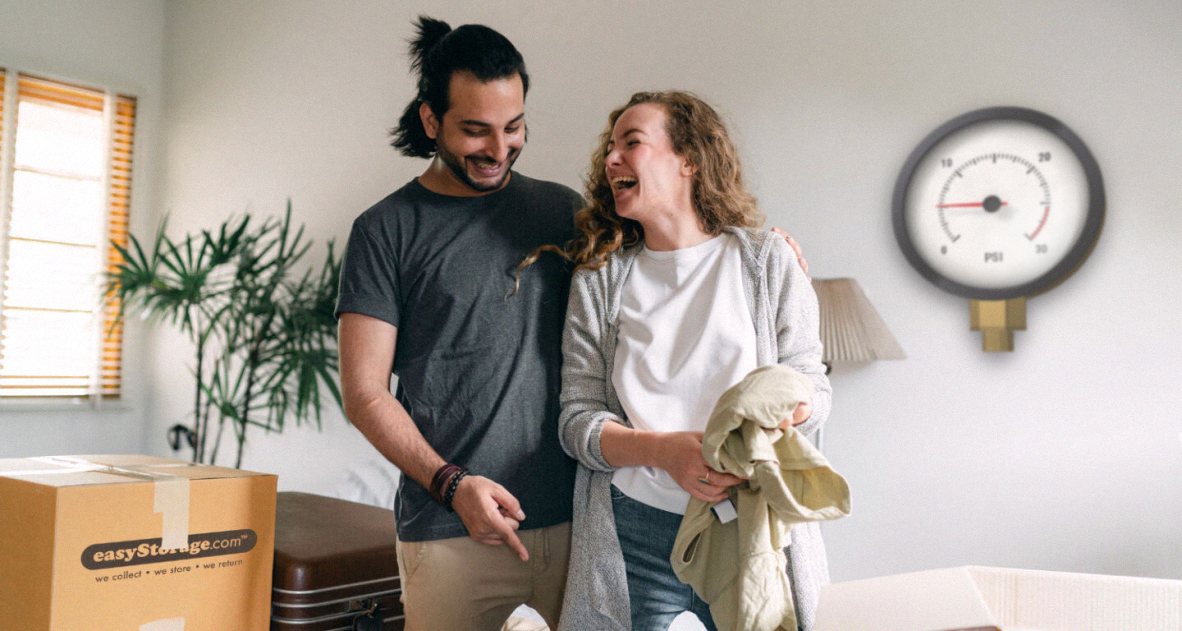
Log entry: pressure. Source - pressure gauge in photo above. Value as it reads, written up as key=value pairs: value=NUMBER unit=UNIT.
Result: value=5 unit=psi
